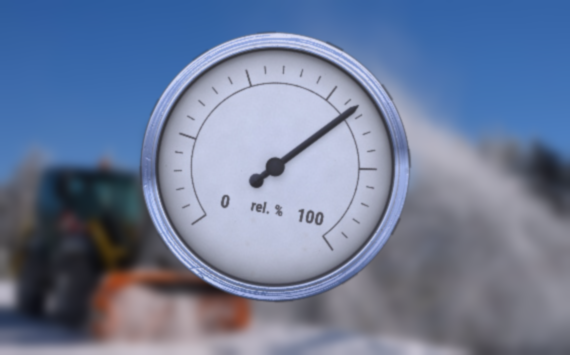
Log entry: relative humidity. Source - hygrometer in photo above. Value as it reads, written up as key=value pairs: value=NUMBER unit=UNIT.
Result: value=66 unit=%
